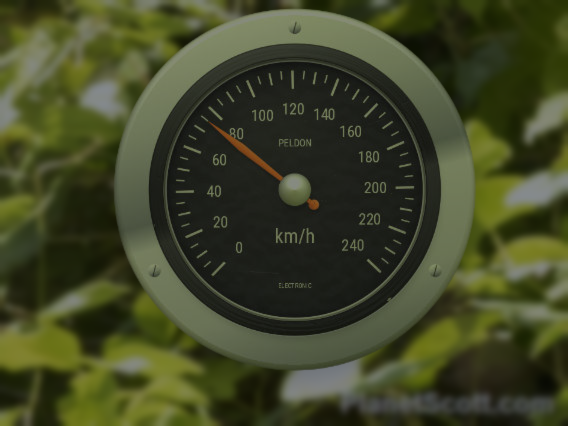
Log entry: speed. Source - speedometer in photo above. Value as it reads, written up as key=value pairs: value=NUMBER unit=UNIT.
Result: value=75 unit=km/h
